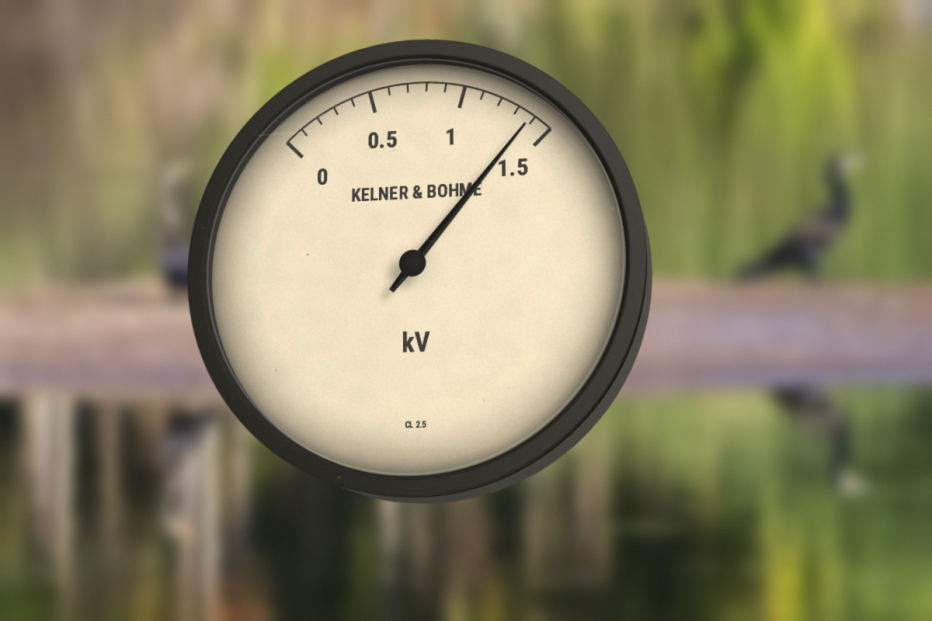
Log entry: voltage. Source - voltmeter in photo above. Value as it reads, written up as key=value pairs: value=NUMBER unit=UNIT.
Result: value=1.4 unit=kV
